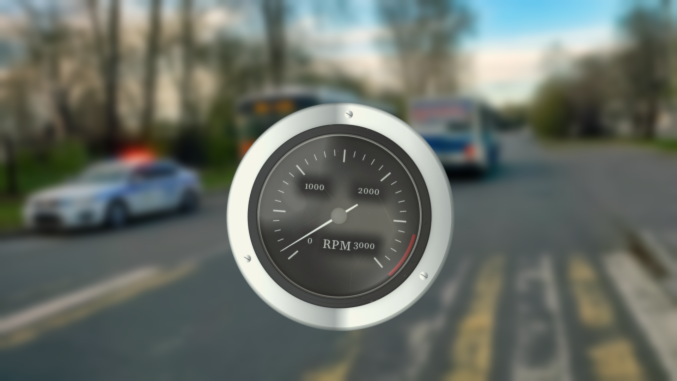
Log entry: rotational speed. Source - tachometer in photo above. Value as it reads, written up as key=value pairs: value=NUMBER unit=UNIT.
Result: value=100 unit=rpm
